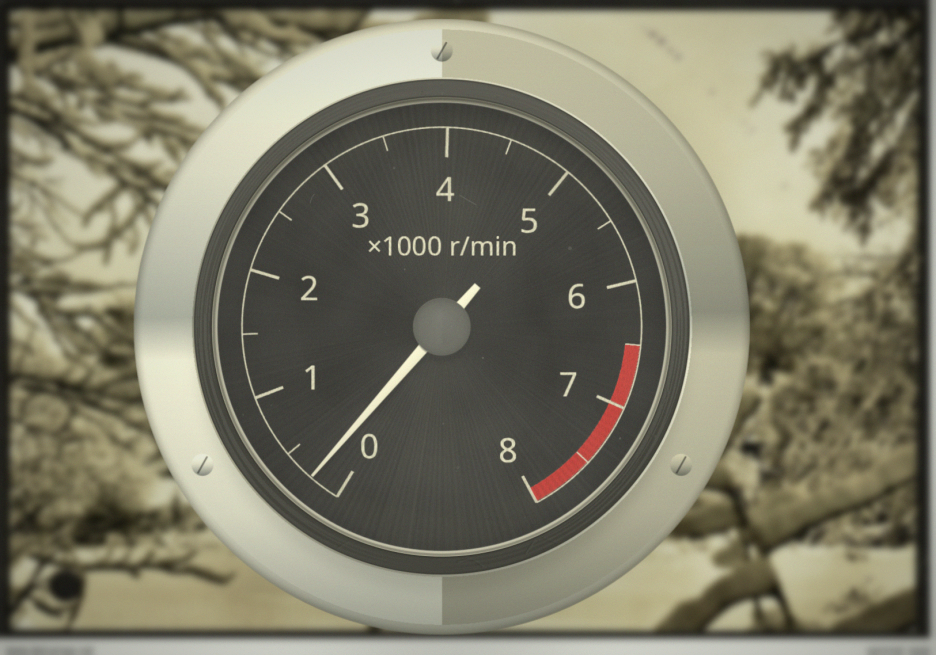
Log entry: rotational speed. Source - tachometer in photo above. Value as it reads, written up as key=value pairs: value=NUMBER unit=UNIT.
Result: value=250 unit=rpm
